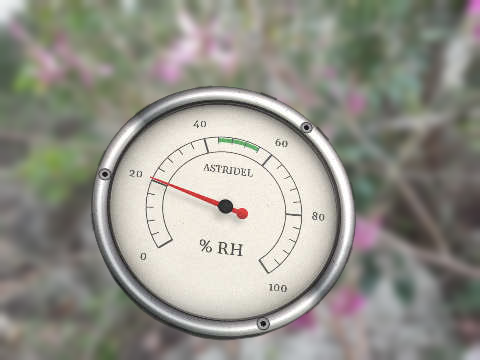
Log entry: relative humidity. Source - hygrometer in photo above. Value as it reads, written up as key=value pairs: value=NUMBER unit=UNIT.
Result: value=20 unit=%
